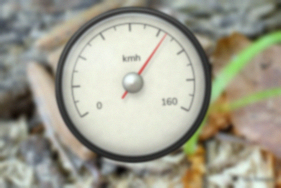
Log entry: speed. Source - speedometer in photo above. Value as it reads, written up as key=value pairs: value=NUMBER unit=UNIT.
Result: value=105 unit=km/h
